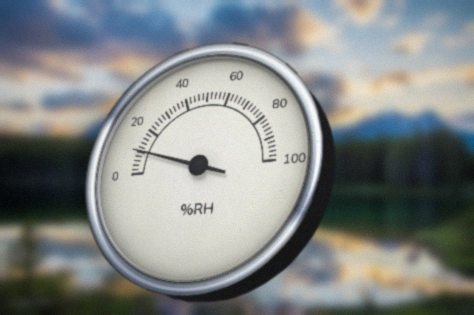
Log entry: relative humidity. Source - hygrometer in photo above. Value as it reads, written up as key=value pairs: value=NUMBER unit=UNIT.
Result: value=10 unit=%
